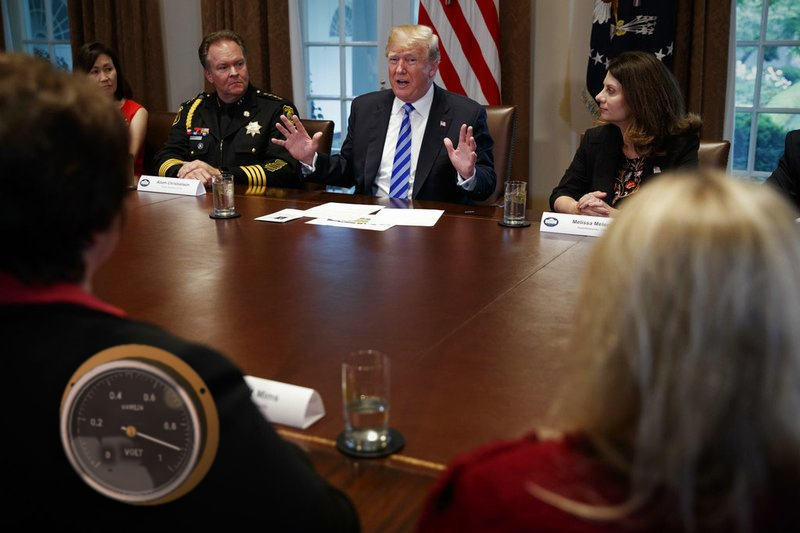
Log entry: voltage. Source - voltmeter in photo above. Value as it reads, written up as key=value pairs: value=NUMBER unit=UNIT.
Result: value=0.9 unit=V
